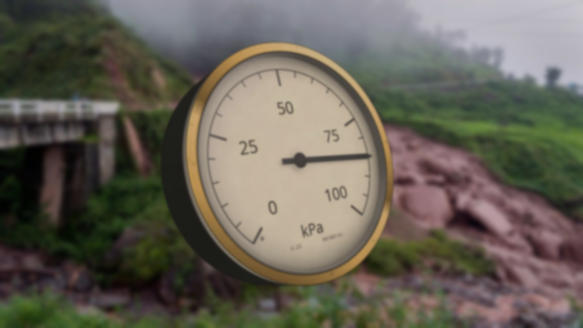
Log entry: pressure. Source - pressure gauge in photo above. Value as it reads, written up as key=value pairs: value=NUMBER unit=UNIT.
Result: value=85 unit=kPa
